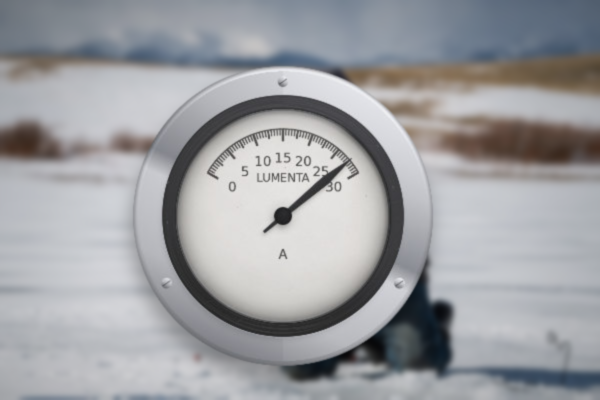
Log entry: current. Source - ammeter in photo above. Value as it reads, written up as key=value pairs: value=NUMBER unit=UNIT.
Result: value=27.5 unit=A
